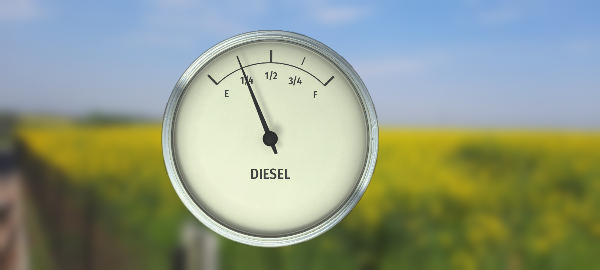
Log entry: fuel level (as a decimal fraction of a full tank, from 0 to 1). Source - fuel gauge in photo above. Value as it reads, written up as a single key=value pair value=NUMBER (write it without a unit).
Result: value=0.25
